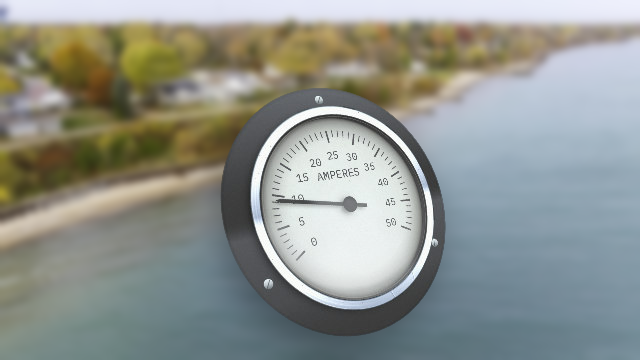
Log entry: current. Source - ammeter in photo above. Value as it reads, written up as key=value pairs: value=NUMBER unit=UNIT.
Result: value=9 unit=A
